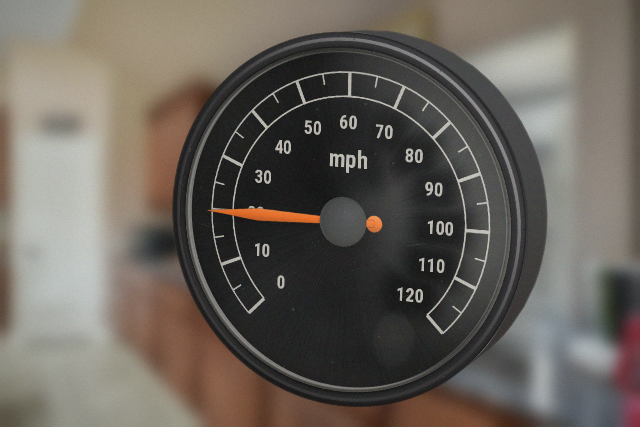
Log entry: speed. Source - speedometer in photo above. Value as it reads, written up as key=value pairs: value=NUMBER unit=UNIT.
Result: value=20 unit=mph
